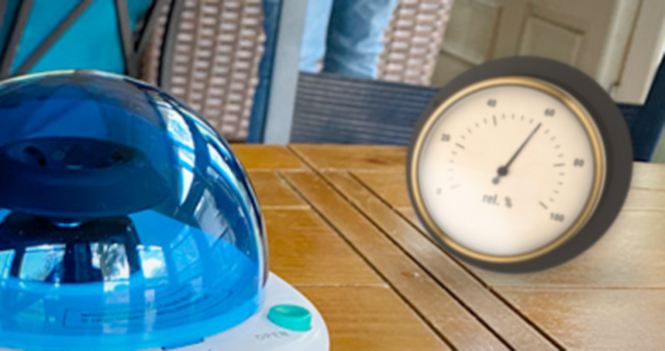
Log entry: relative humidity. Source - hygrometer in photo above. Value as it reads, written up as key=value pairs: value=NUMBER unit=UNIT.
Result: value=60 unit=%
